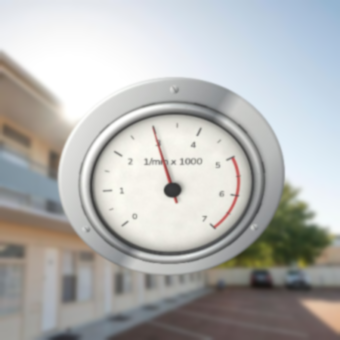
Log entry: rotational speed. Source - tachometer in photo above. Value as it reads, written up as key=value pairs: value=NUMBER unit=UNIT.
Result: value=3000 unit=rpm
